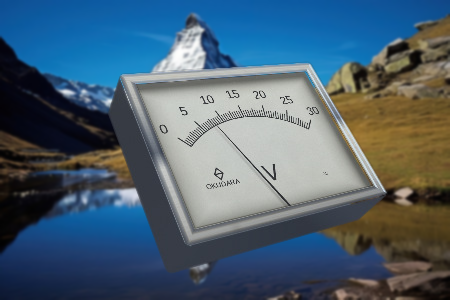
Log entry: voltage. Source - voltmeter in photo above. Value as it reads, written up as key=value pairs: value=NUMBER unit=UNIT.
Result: value=7.5 unit=V
